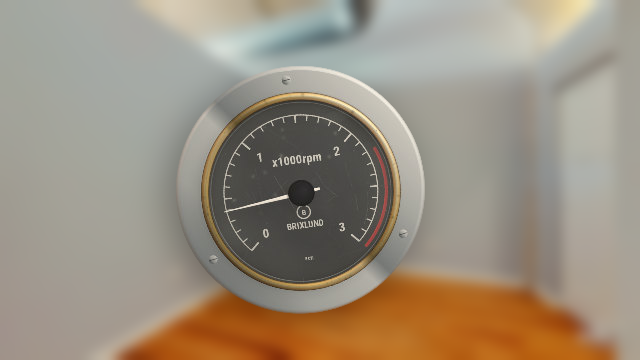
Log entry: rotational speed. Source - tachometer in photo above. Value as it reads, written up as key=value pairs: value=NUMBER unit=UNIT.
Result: value=400 unit=rpm
